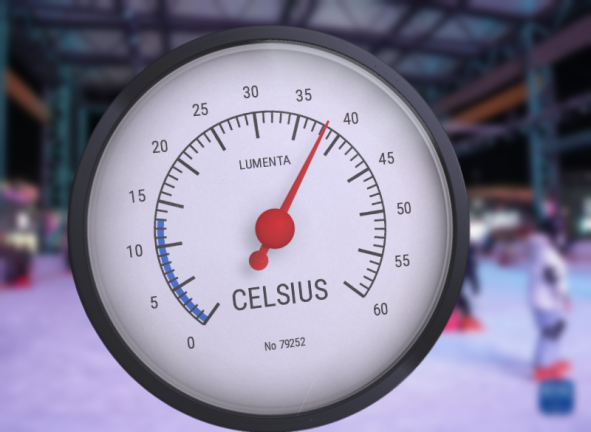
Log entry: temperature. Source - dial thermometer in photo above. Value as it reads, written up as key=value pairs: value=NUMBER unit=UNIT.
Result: value=38 unit=°C
